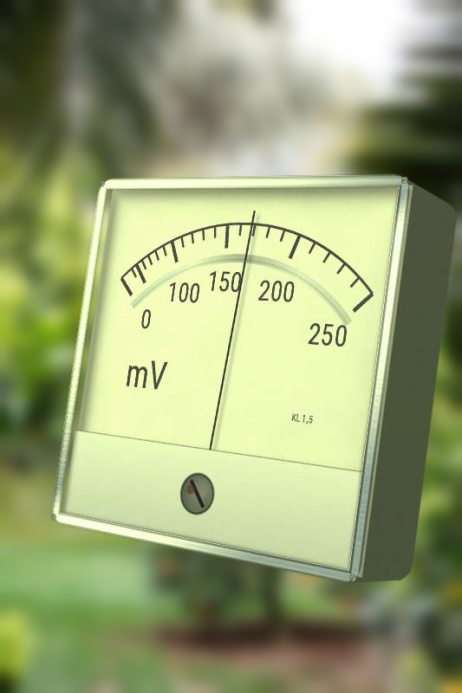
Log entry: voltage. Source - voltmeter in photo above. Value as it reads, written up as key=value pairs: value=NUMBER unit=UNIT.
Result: value=170 unit=mV
